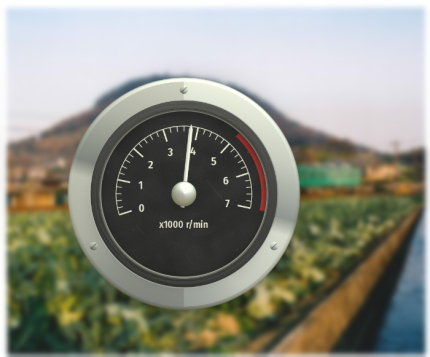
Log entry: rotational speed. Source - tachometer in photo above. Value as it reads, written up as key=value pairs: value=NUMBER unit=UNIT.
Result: value=3800 unit=rpm
